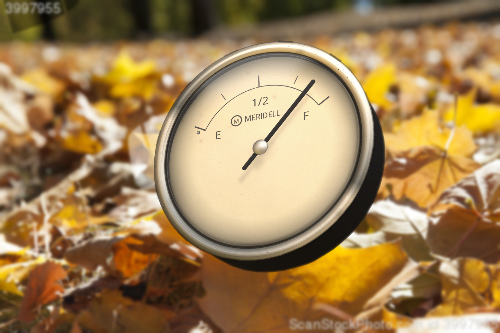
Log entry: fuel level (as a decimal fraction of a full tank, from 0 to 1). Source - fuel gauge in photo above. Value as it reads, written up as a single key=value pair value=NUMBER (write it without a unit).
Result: value=0.875
